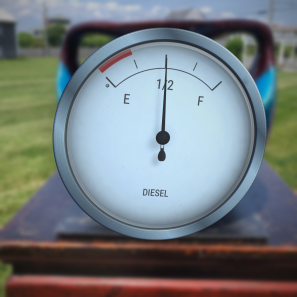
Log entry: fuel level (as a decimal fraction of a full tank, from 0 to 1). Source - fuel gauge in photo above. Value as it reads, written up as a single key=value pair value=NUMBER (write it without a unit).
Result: value=0.5
